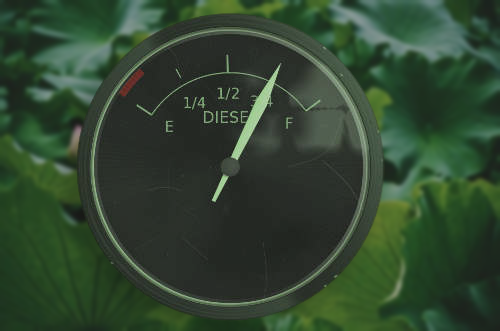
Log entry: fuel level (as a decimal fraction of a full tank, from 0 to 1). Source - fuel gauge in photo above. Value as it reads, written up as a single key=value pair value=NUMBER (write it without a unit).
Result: value=0.75
